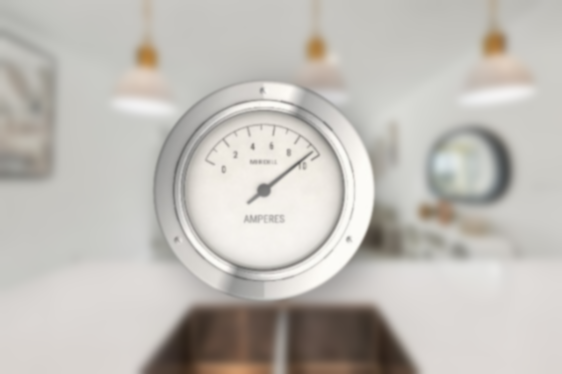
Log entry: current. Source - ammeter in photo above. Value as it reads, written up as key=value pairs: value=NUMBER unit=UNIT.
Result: value=9.5 unit=A
